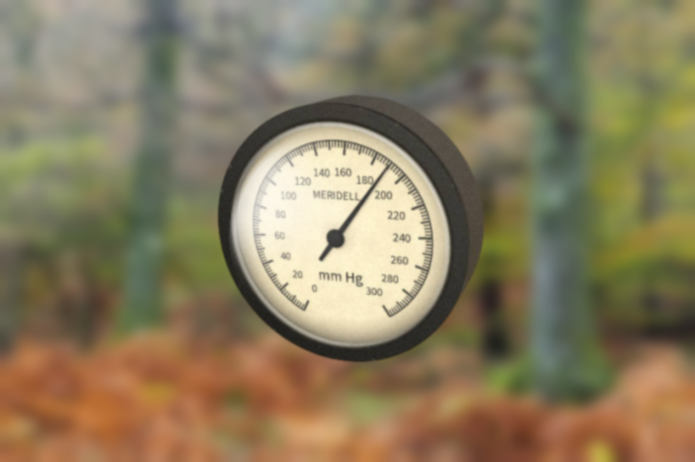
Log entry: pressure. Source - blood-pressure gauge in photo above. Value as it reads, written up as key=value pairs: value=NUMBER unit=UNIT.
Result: value=190 unit=mmHg
